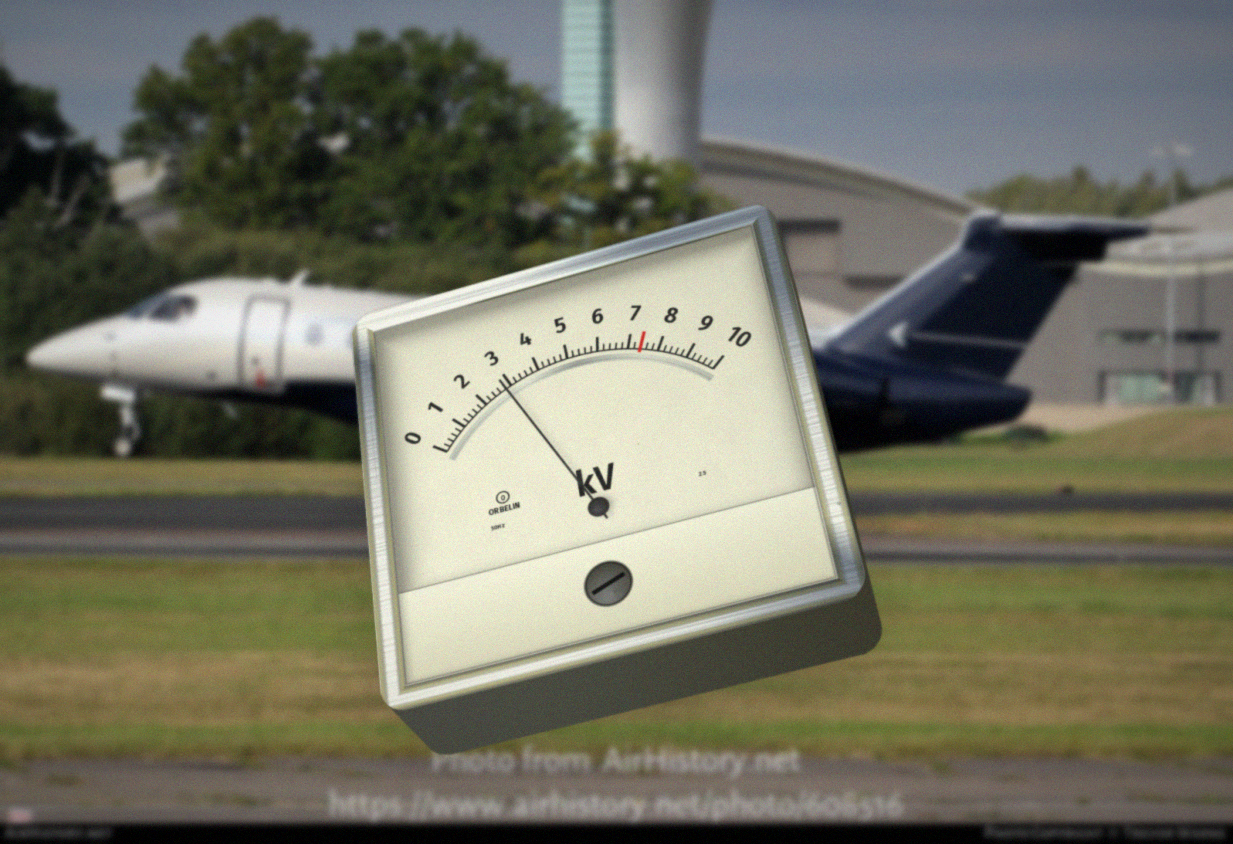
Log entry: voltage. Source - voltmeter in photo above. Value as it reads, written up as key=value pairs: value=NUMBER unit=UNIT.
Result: value=2.8 unit=kV
